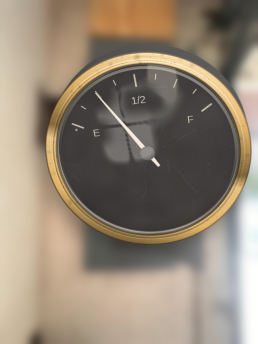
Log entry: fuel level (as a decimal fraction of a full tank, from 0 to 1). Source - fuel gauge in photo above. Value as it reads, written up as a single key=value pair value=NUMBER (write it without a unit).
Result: value=0.25
